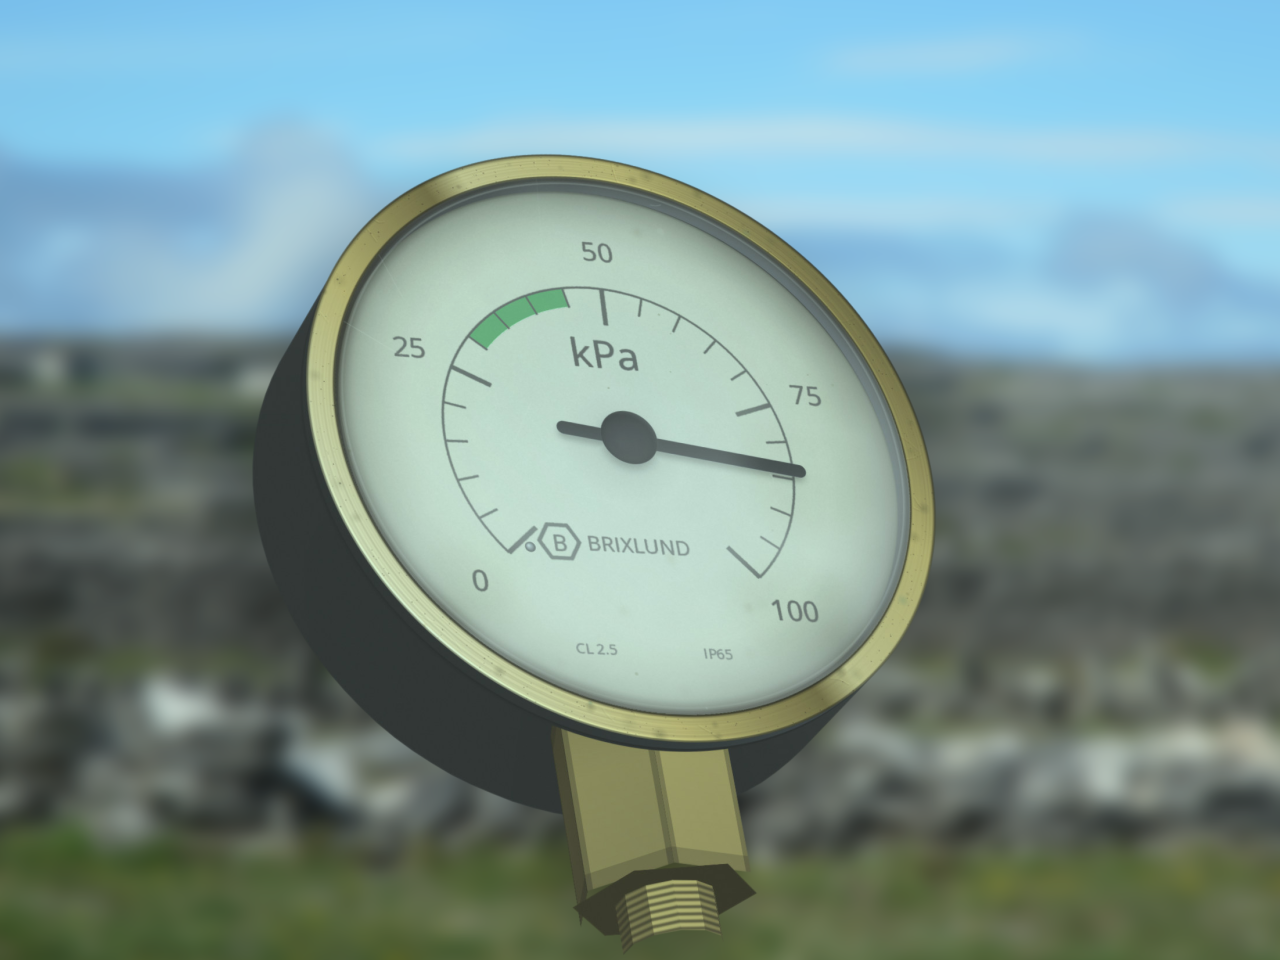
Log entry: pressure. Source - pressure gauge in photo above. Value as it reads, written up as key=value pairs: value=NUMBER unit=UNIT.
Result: value=85 unit=kPa
